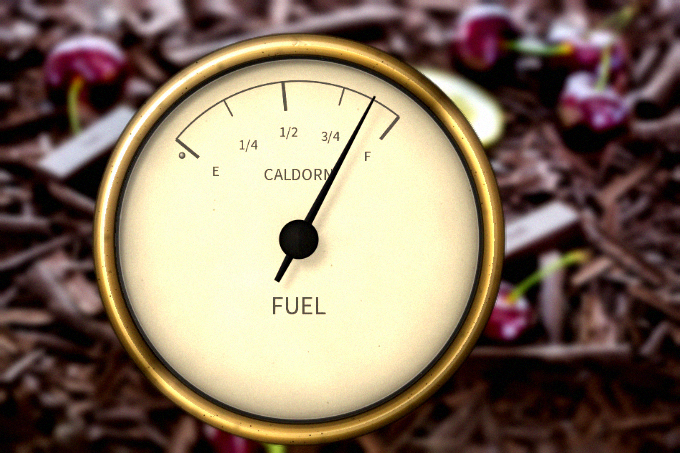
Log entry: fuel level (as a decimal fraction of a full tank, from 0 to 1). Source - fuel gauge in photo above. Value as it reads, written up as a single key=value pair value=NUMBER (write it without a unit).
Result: value=0.875
